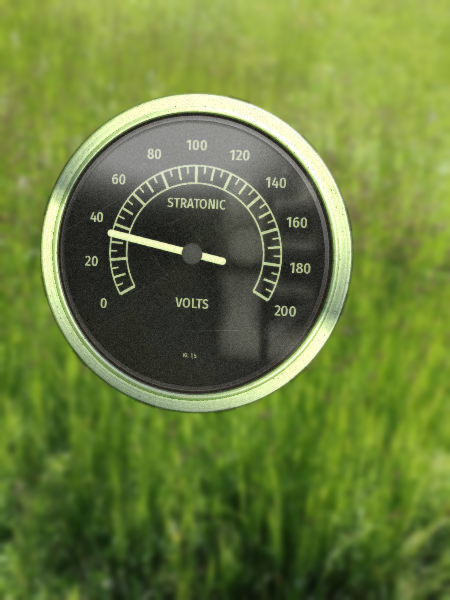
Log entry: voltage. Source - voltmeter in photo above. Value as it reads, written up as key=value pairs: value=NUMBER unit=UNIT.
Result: value=35 unit=V
